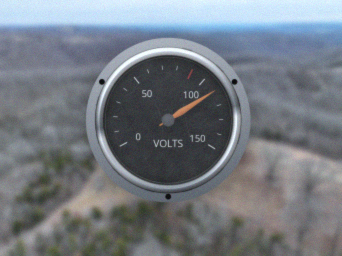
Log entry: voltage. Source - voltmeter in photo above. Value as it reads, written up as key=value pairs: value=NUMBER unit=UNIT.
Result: value=110 unit=V
